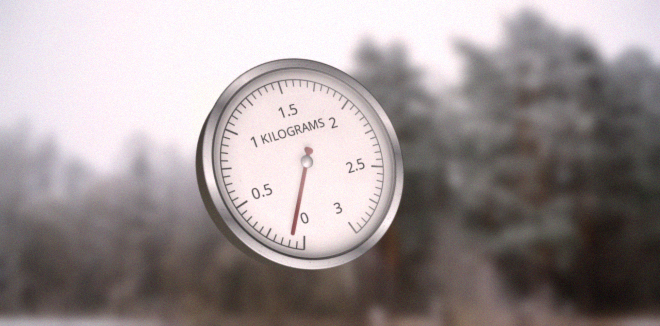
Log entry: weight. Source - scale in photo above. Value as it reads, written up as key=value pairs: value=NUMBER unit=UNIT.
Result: value=0.1 unit=kg
